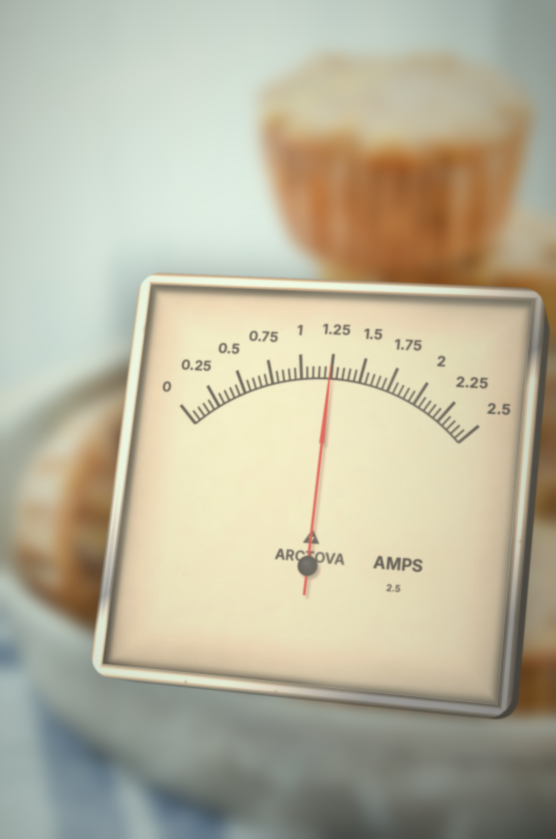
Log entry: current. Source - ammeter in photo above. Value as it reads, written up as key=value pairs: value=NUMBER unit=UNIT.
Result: value=1.25 unit=A
